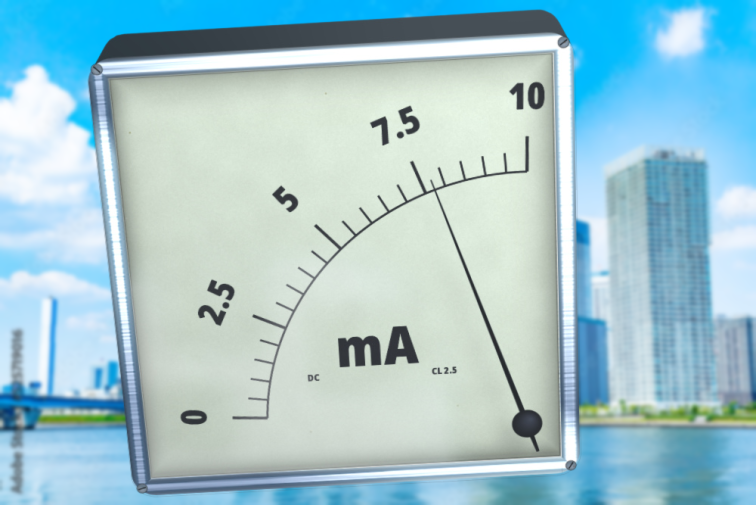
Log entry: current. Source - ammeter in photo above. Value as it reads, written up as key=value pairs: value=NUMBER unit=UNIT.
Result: value=7.75 unit=mA
